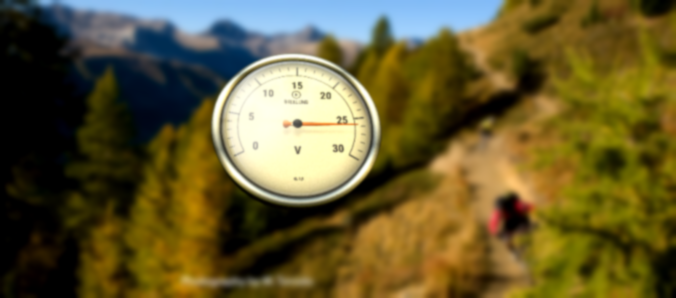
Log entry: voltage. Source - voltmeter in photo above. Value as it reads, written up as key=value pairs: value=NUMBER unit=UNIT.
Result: value=26 unit=V
